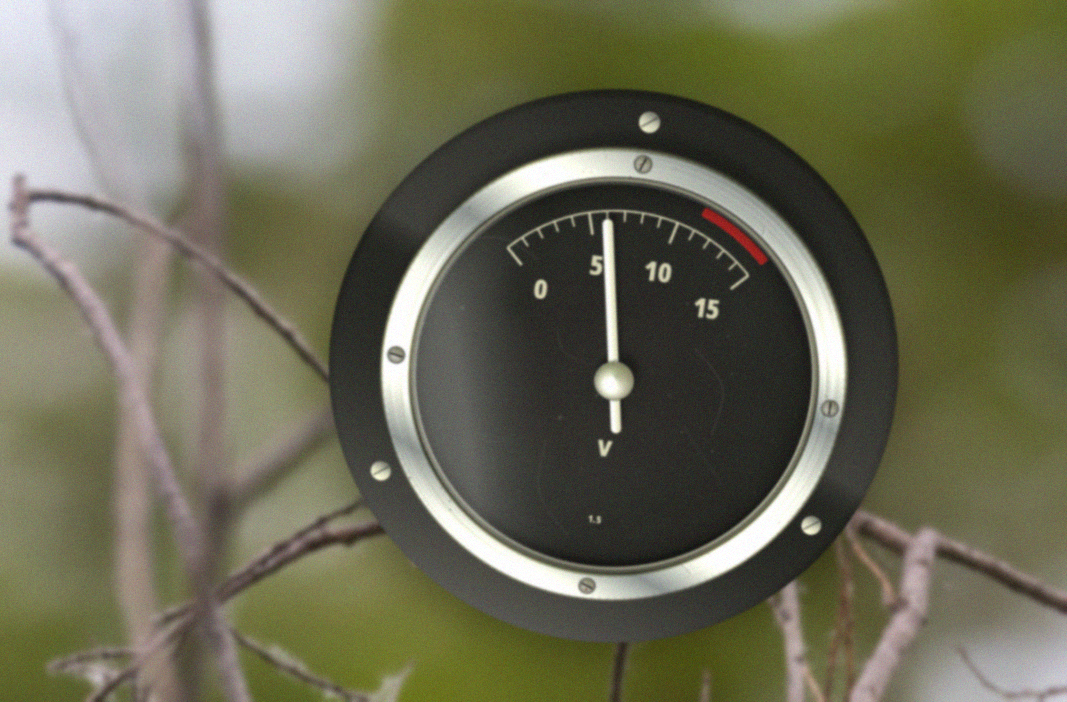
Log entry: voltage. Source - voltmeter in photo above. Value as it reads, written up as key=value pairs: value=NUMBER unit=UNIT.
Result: value=6 unit=V
